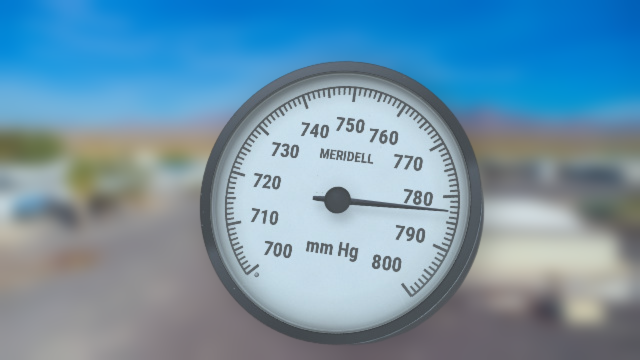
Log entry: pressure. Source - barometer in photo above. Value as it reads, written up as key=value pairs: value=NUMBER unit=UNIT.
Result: value=783 unit=mmHg
